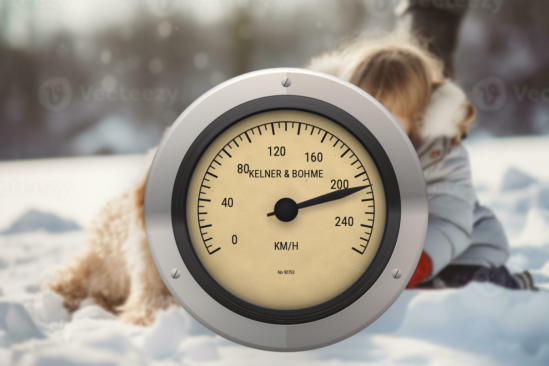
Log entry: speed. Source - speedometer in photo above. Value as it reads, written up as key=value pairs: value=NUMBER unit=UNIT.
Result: value=210 unit=km/h
